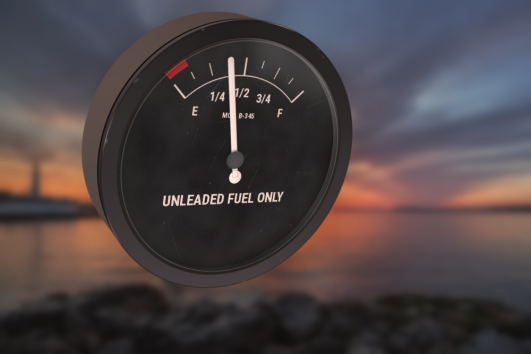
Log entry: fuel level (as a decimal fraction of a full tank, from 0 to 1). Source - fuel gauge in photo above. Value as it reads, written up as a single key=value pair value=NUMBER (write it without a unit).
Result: value=0.375
